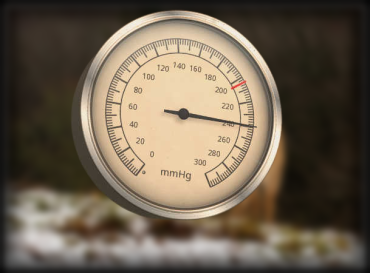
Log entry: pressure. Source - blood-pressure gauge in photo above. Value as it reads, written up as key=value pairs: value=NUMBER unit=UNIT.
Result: value=240 unit=mmHg
